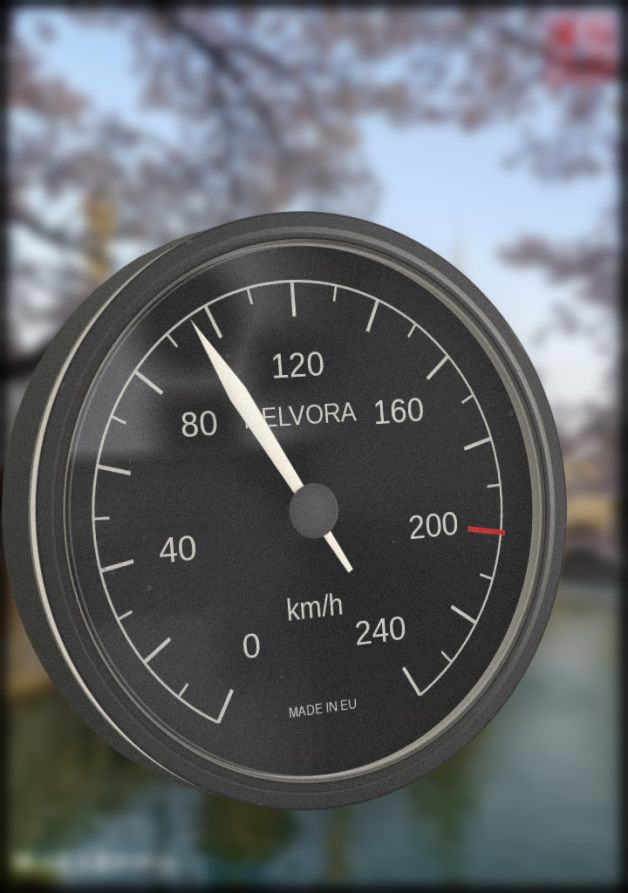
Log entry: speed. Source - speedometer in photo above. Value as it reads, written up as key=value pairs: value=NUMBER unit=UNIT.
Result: value=95 unit=km/h
